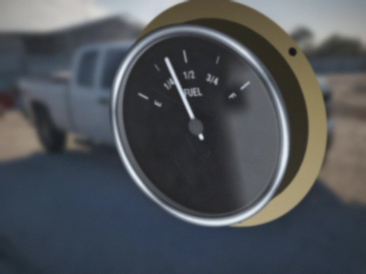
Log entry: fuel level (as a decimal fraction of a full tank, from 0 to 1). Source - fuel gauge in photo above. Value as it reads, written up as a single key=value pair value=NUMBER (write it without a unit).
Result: value=0.375
